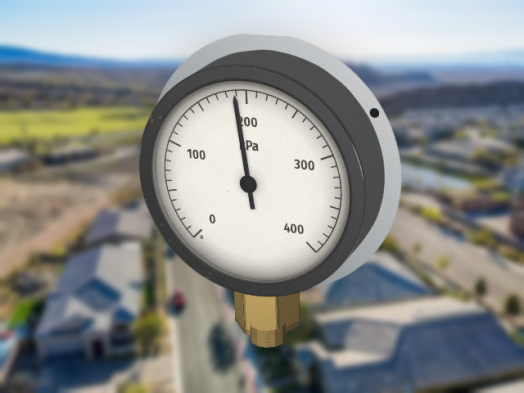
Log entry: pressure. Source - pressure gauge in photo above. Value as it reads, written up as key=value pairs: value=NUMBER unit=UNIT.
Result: value=190 unit=kPa
